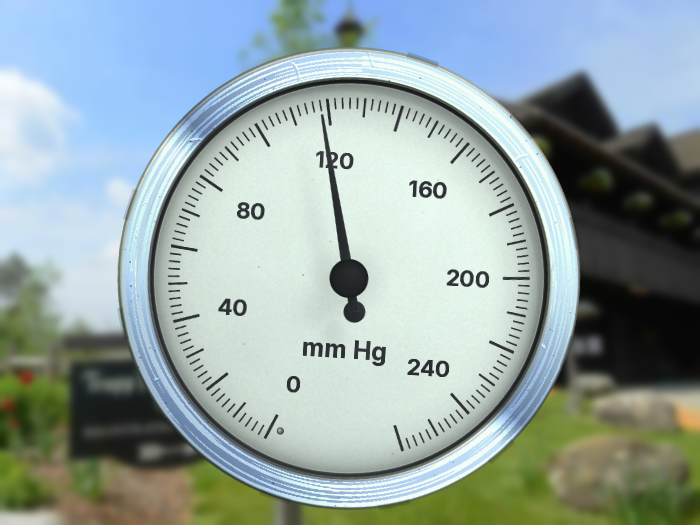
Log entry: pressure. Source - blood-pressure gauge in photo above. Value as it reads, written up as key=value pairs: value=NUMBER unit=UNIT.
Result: value=118 unit=mmHg
